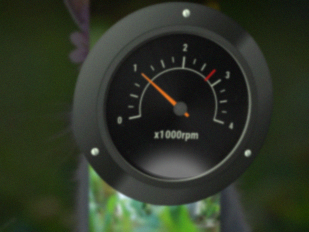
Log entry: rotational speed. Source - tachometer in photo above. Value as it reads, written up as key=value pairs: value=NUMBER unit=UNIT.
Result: value=1000 unit=rpm
